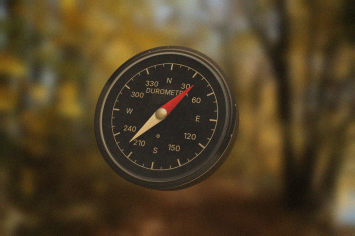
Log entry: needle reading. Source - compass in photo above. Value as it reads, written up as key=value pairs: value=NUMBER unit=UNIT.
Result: value=40 unit=°
